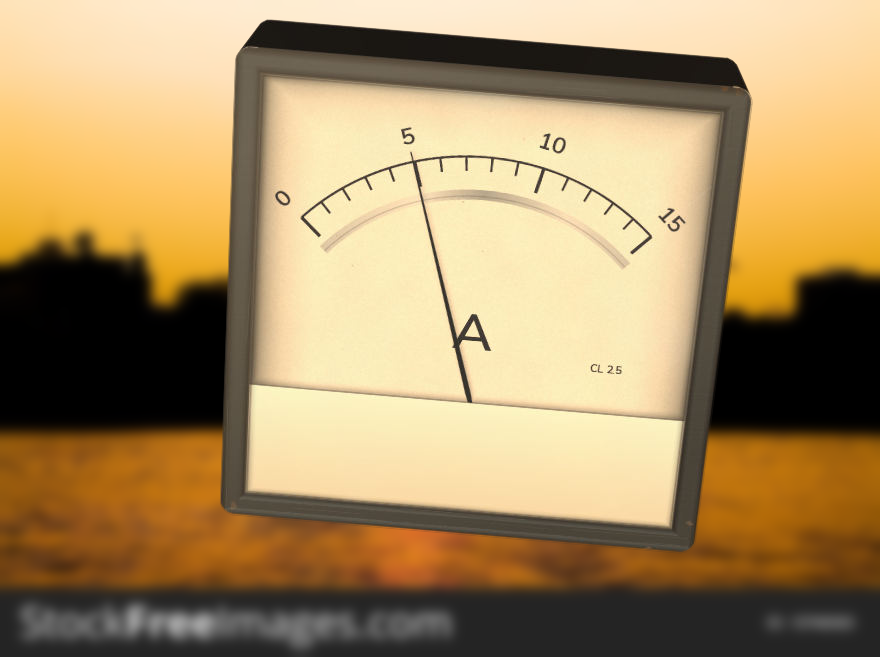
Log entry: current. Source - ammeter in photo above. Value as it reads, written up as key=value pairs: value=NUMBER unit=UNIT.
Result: value=5 unit=A
